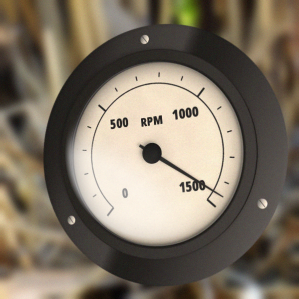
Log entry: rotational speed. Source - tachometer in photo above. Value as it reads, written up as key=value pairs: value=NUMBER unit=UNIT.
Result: value=1450 unit=rpm
